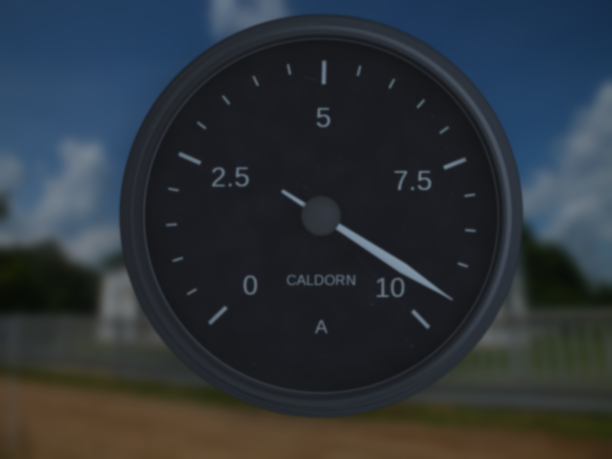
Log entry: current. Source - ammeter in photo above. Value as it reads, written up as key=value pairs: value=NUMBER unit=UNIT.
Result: value=9.5 unit=A
